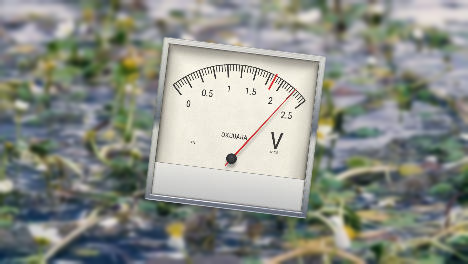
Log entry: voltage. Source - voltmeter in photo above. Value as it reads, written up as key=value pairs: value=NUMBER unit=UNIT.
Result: value=2.25 unit=V
